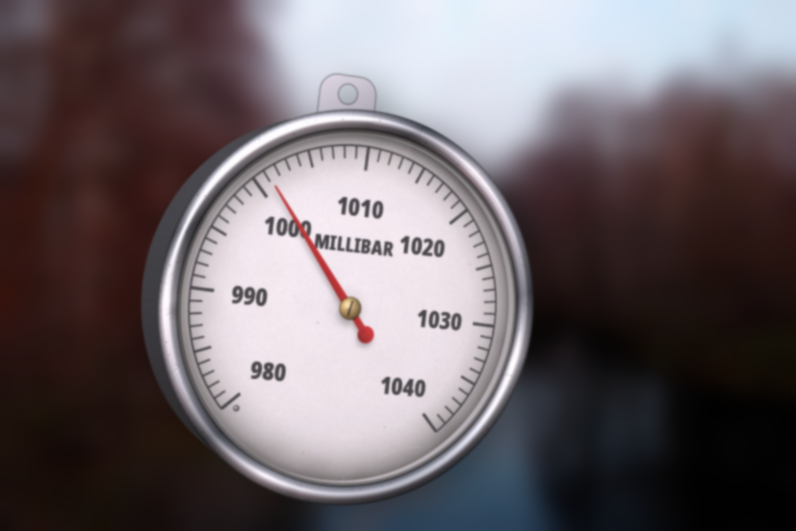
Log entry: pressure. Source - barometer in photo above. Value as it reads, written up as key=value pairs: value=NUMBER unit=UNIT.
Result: value=1001 unit=mbar
